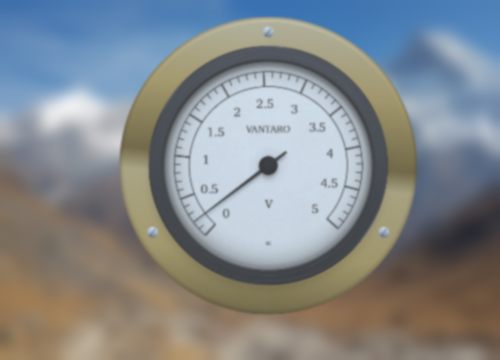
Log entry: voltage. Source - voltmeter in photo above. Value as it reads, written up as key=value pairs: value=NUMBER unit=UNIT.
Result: value=0.2 unit=V
